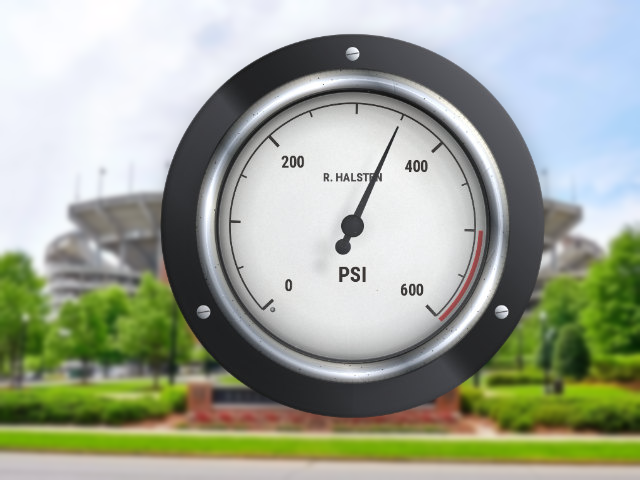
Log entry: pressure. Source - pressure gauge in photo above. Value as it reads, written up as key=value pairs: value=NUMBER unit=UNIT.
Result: value=350 unit=psi
